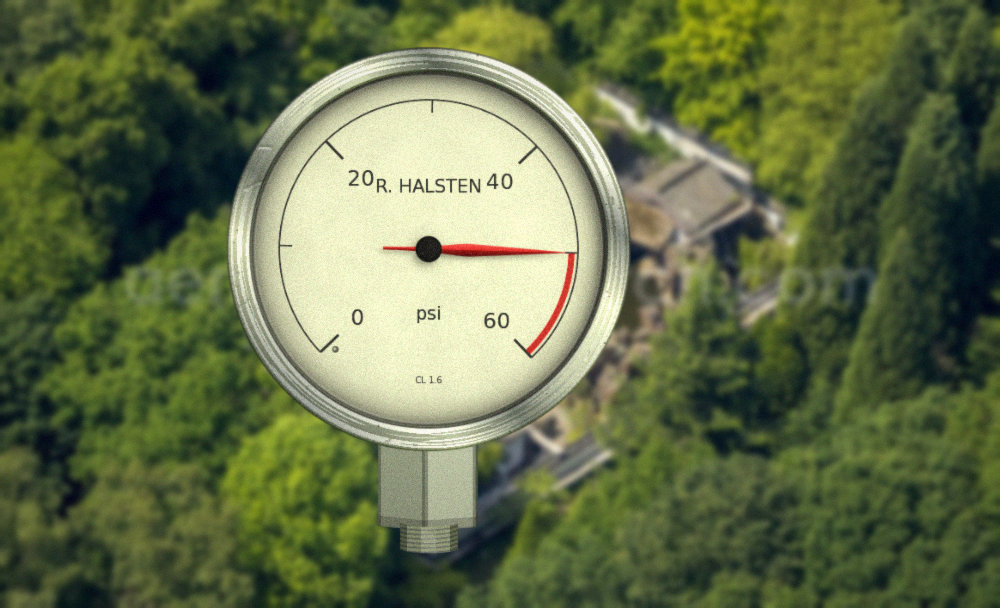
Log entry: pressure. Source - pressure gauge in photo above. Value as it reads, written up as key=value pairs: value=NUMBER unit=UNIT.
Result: value=50 unit=psi
